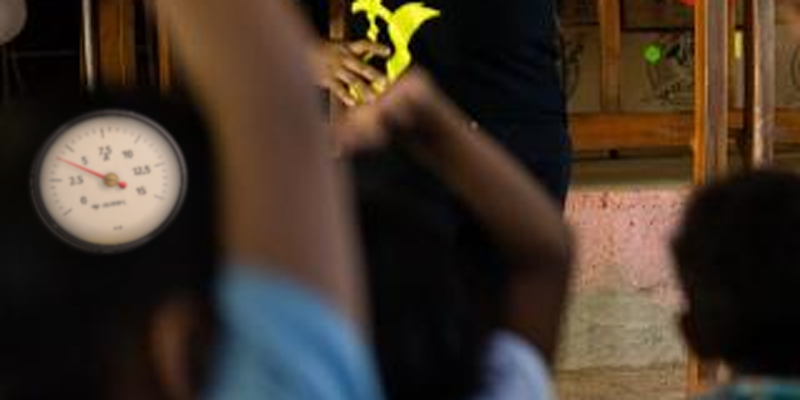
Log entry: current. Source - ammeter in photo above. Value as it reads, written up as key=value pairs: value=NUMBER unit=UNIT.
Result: value=4 unit=A
